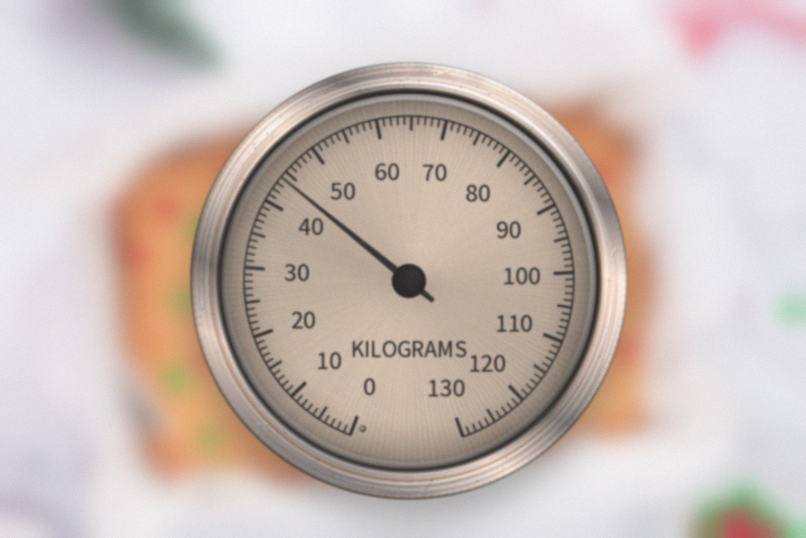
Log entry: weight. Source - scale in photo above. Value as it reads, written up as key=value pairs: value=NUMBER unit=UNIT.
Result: value=44 unit=kg
